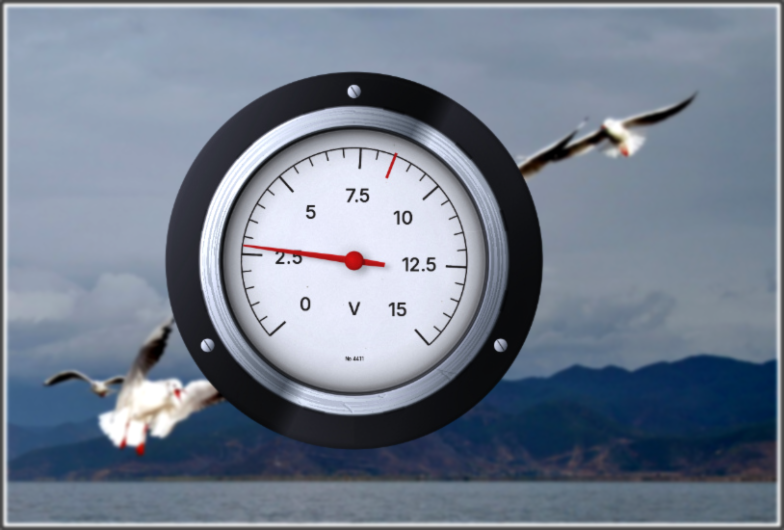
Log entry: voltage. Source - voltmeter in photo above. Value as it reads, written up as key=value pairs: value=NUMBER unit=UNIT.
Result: value=2.75 unit=V
